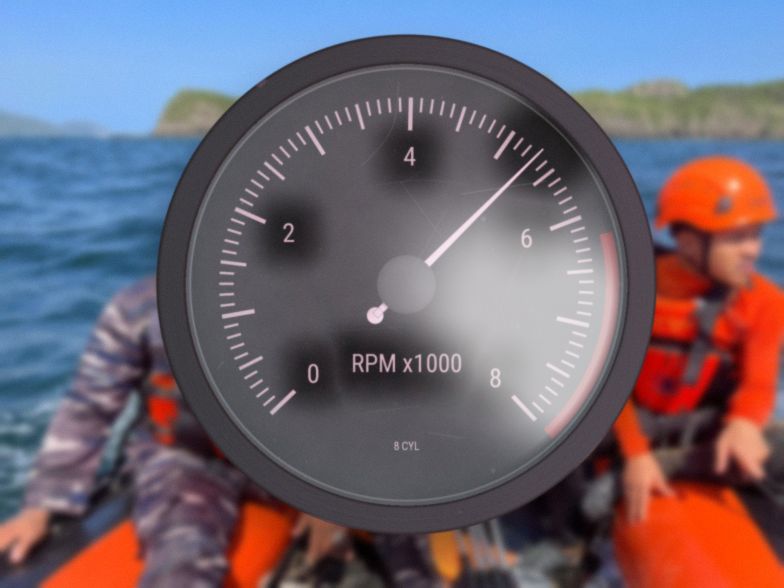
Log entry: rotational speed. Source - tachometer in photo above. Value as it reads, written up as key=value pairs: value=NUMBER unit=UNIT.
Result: value=5300 unit=rpm
